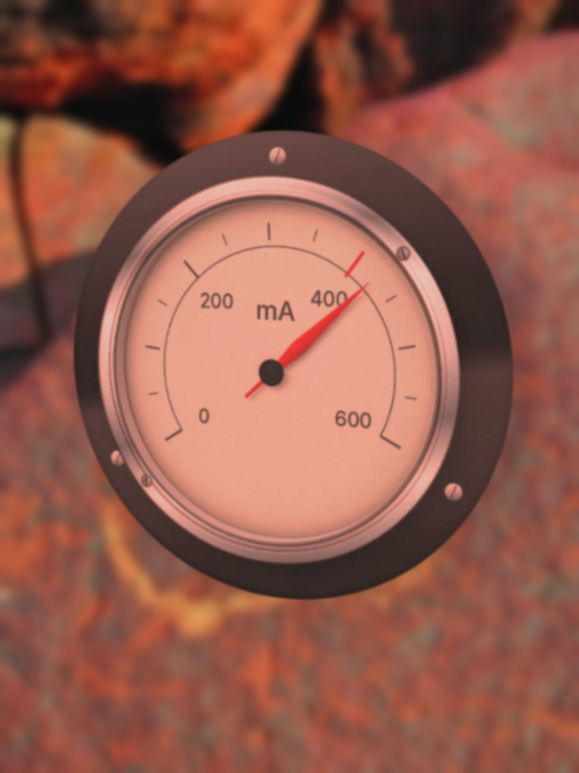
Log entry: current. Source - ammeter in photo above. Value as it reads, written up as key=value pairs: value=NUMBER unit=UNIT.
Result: value=425 unit=mA
